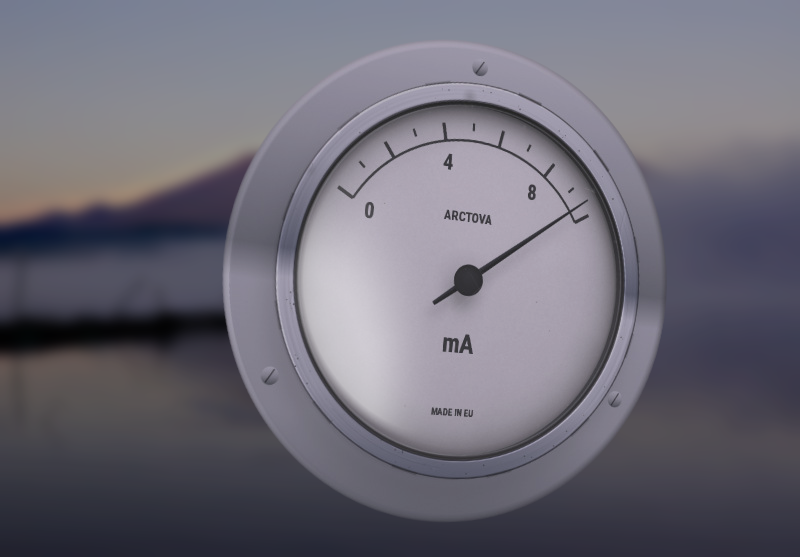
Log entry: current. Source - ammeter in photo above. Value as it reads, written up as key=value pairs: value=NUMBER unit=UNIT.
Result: value=9.5 unit=mA
